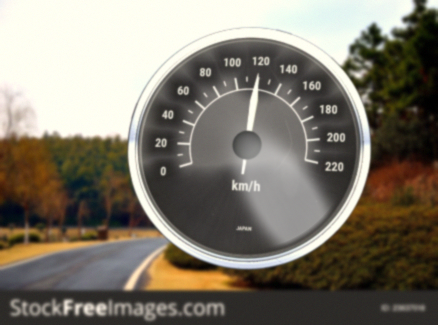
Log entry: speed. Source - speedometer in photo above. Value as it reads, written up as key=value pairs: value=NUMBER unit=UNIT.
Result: value=120 unit=km/h
